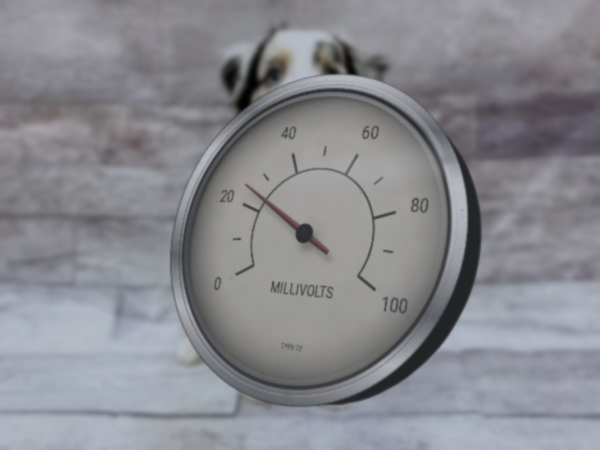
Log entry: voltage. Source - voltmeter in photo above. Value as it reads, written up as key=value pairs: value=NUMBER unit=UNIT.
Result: value=25 unit=mV
